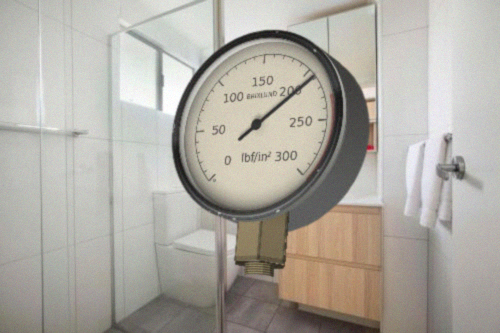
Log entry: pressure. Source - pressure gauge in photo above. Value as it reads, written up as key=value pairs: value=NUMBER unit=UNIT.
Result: value=210 unit=psi
